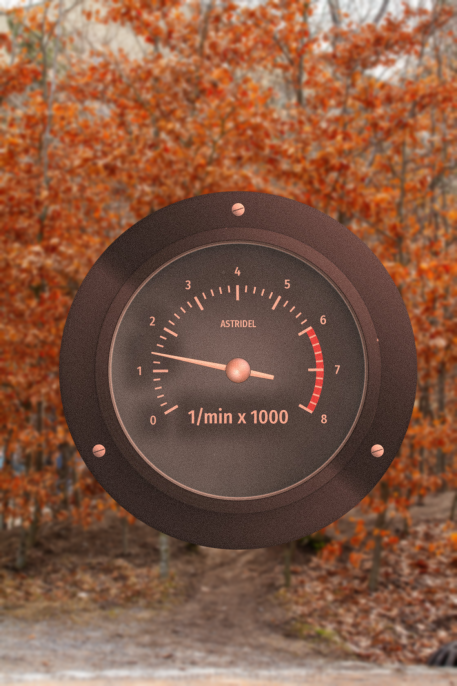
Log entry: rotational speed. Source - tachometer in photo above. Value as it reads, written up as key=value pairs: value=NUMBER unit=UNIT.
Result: value=1400 unit=rpm
